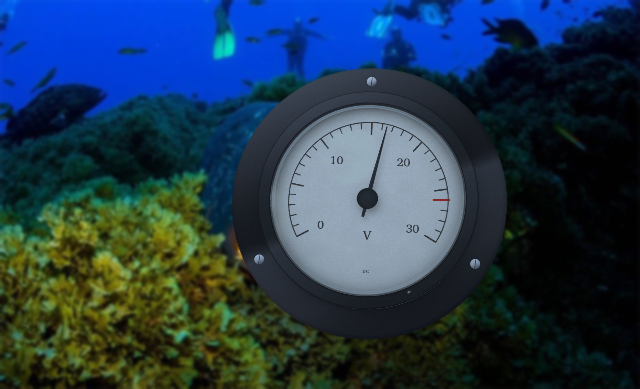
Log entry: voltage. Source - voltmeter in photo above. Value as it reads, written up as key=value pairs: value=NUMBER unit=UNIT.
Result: value=16.5 unit=V
